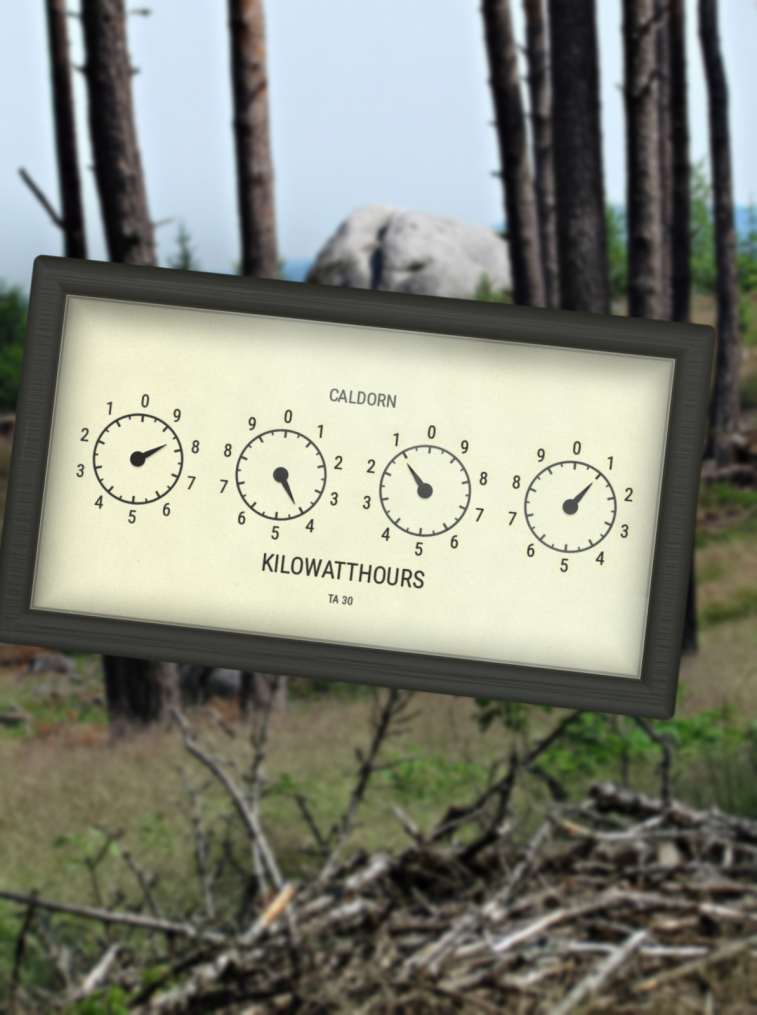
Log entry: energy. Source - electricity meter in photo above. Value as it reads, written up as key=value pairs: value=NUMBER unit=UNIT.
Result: value=8411 unit=kWh
